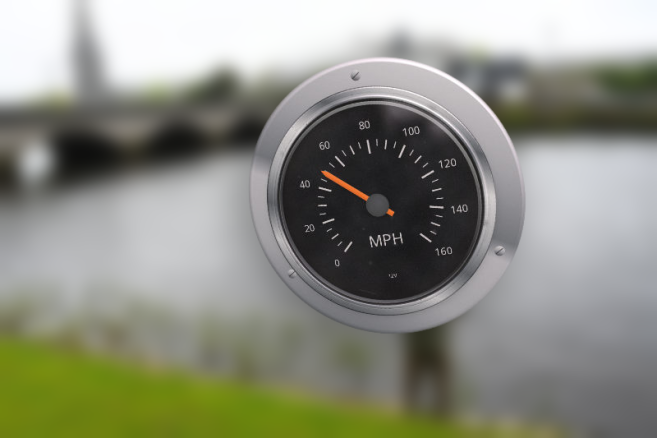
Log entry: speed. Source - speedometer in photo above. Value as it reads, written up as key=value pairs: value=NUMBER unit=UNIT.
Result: value=50 unit=mph
